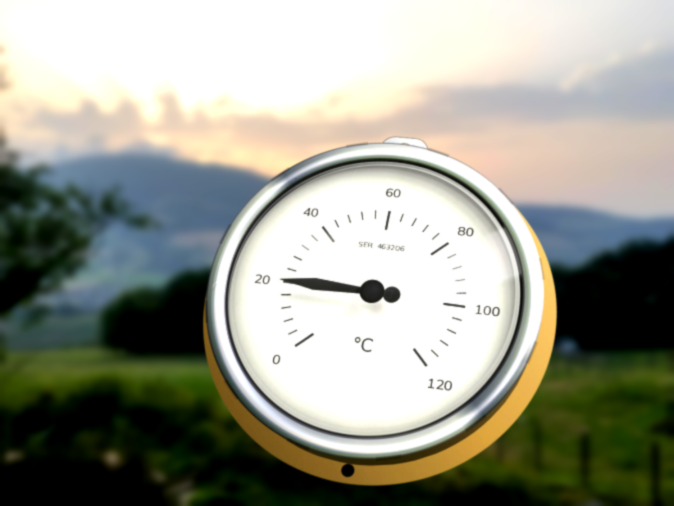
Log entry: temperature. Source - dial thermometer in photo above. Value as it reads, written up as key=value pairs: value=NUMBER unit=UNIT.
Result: value=20 unit=°C
